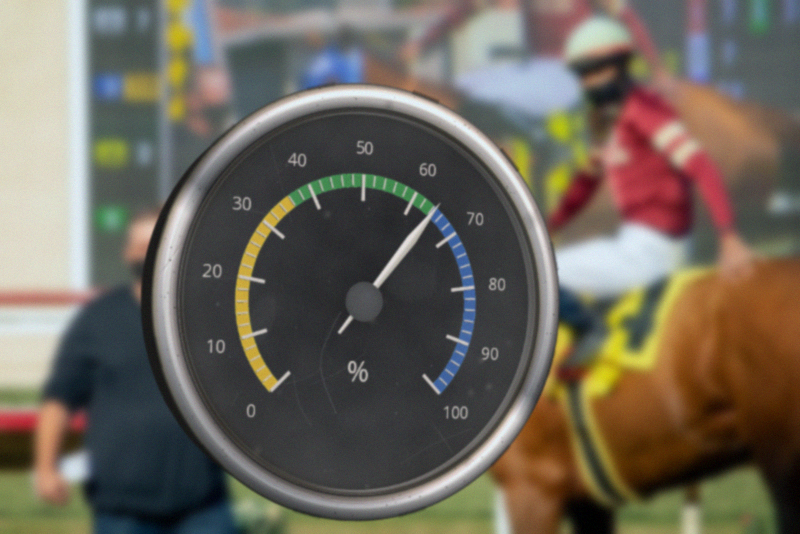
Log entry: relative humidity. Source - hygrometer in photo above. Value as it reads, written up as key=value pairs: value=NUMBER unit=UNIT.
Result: value=64 unit=%
